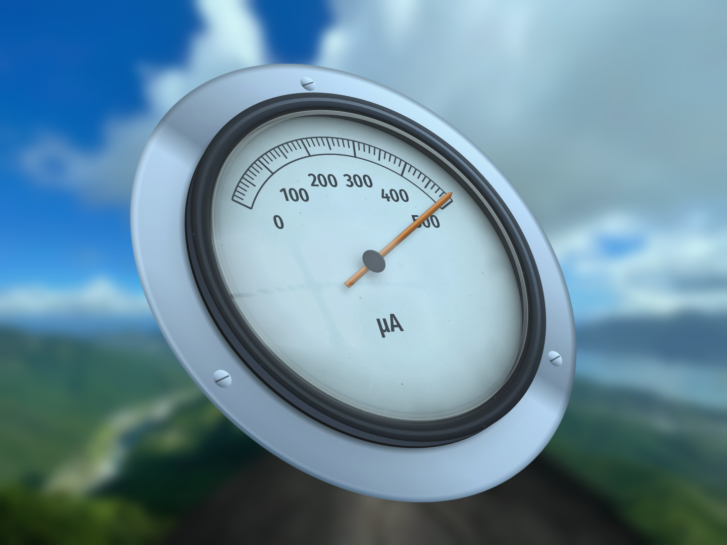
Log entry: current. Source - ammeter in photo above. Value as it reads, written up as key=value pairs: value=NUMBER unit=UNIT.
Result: value=490 unit=µA
